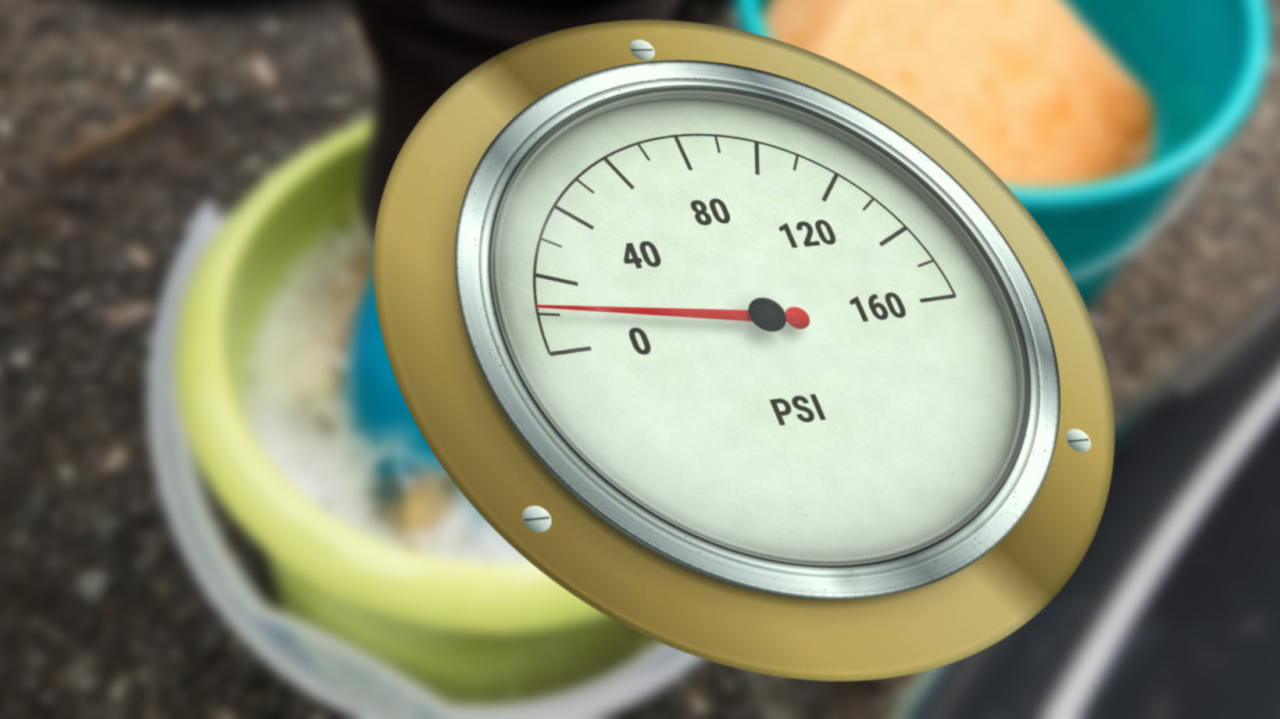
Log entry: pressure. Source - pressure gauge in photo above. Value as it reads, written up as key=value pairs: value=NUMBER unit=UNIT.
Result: value=10 unit=psi
